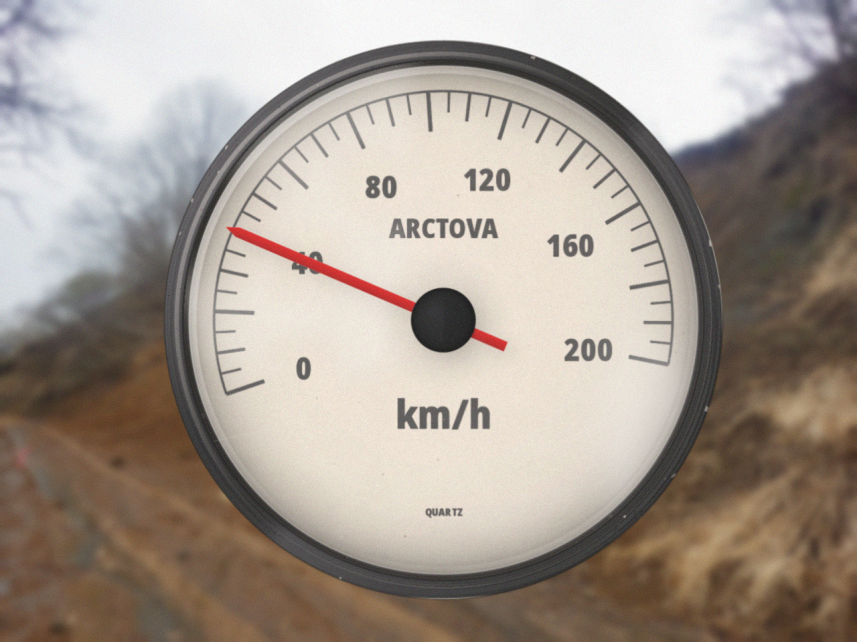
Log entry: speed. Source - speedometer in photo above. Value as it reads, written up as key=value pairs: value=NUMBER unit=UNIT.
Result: value=40 unit=km/h
